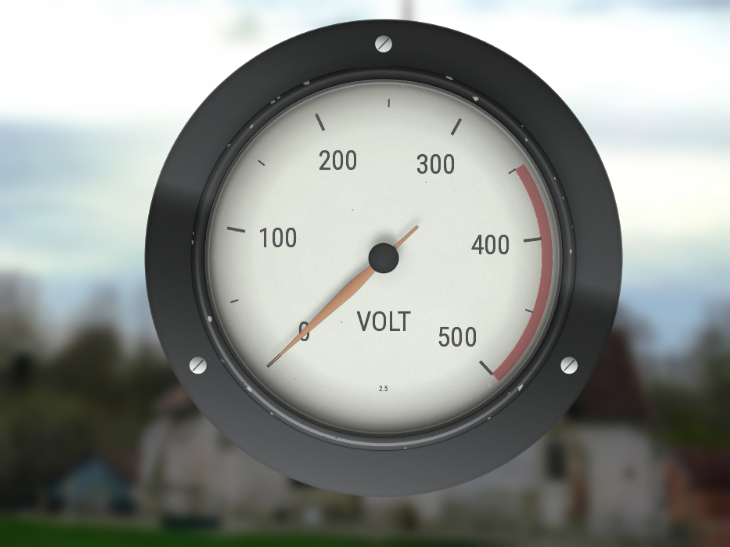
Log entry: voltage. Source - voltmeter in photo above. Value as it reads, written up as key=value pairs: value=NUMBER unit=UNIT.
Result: value=0 unit=V
